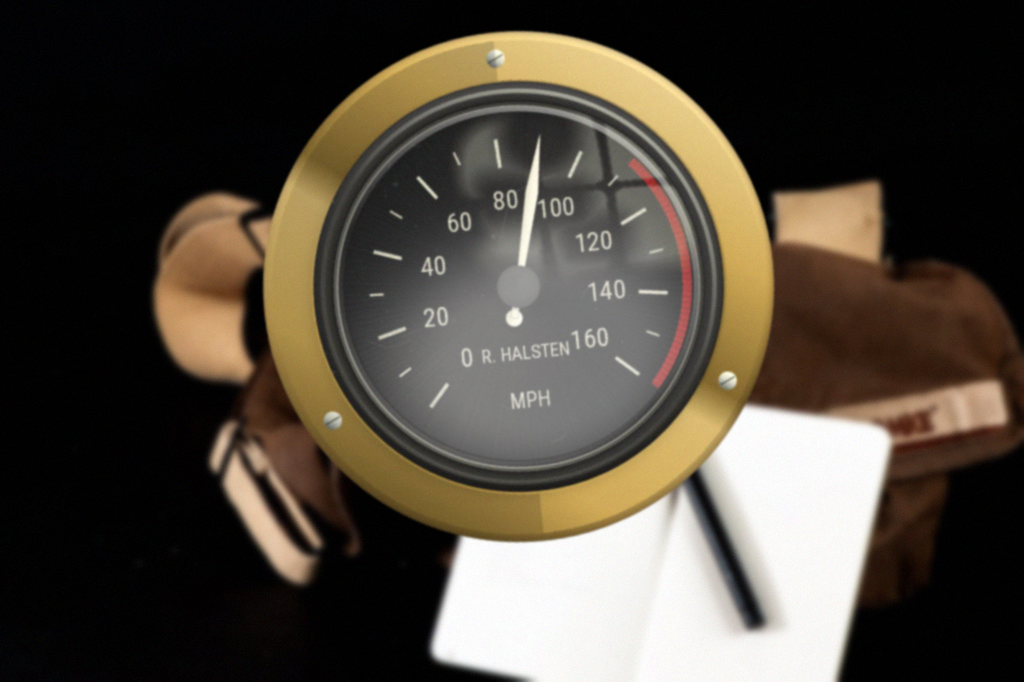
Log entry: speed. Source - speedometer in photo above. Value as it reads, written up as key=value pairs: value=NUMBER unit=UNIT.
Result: value=90 unit=mph
